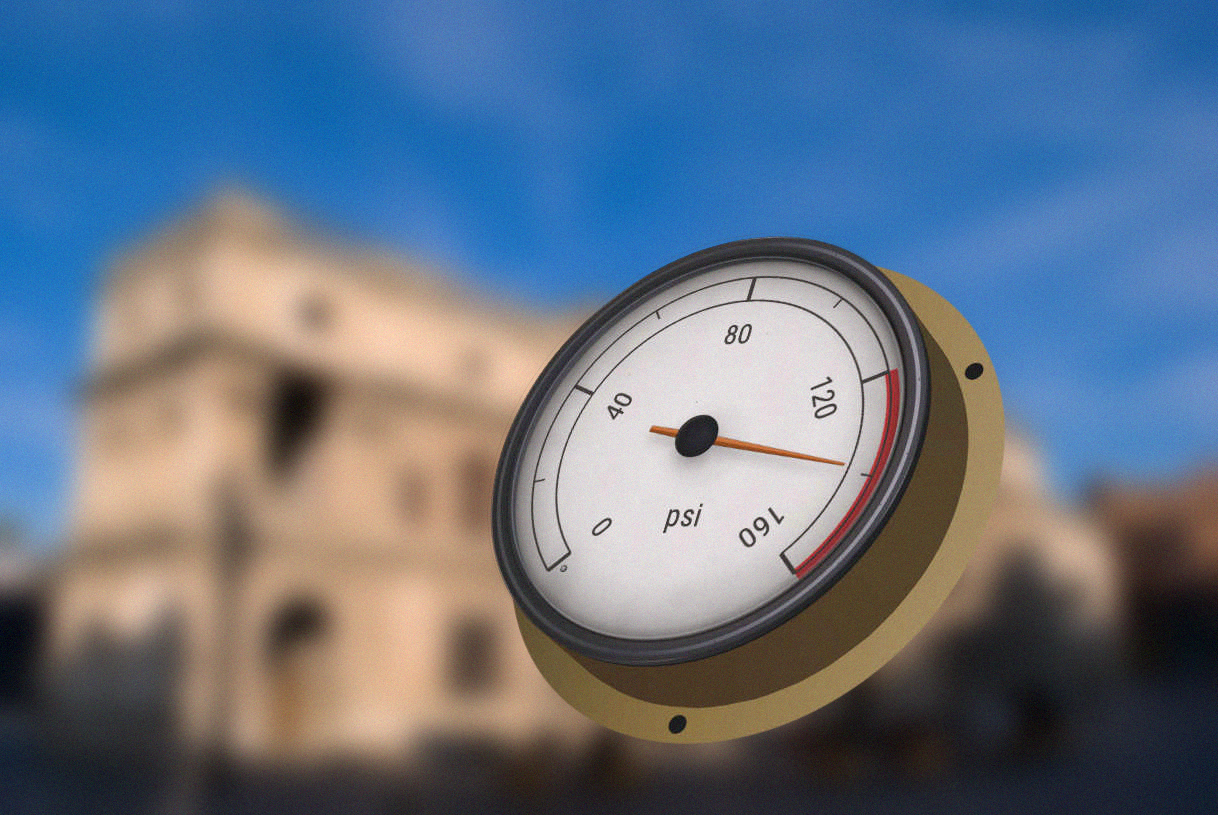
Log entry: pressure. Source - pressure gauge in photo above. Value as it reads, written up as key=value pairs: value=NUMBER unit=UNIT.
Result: value=140 unit=psi
